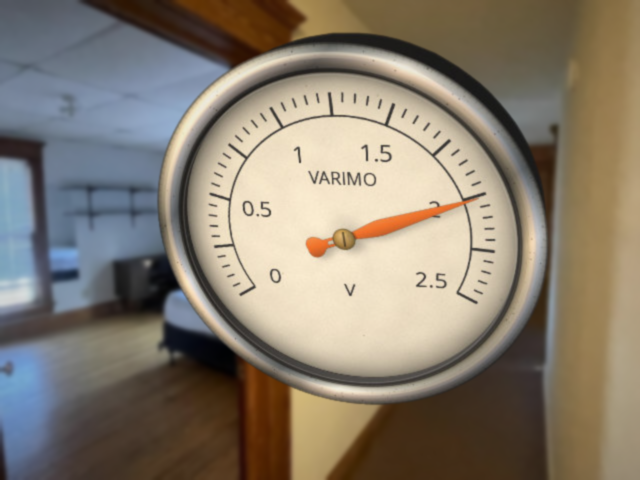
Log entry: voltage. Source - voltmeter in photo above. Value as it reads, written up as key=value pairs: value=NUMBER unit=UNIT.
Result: value=2 unit=V
